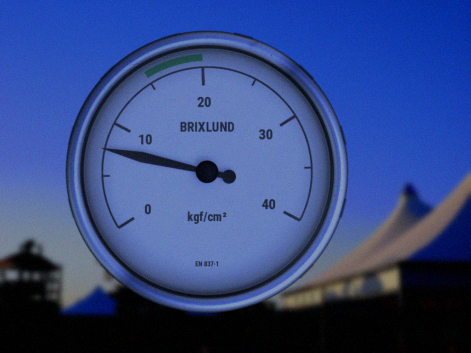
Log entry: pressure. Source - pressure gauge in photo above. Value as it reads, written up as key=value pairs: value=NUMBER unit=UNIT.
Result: value=7.5 unit=kg/cm²
